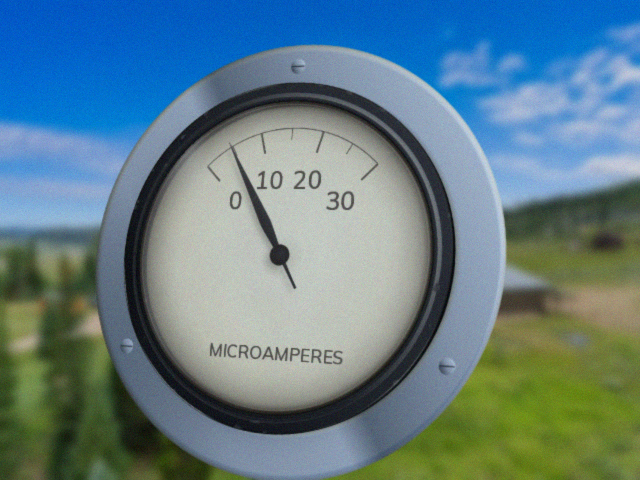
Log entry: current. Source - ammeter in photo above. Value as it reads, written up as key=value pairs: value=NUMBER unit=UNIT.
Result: value=5 unit=µA
